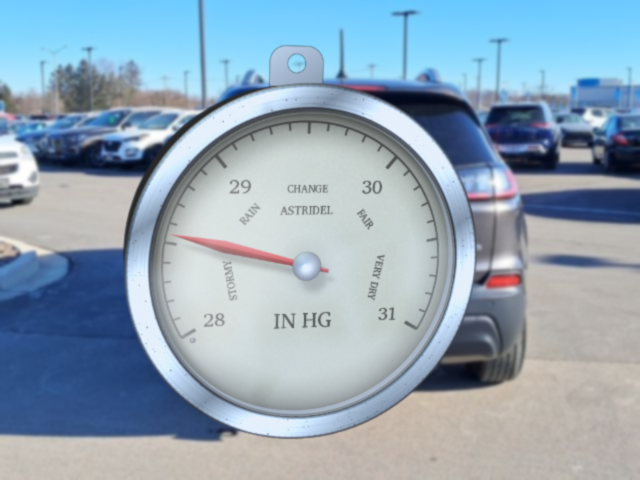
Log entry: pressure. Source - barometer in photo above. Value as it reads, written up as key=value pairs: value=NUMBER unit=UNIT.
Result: value=28.55 unit=inHg
